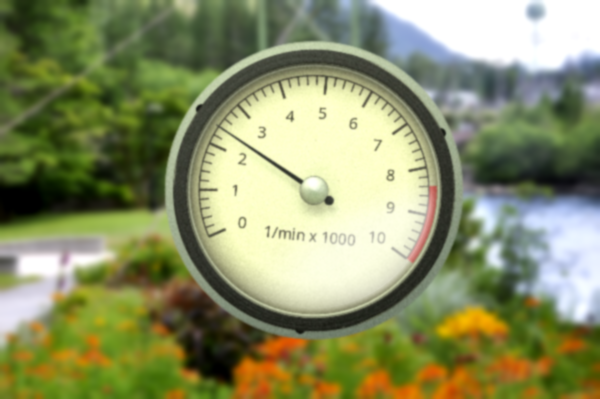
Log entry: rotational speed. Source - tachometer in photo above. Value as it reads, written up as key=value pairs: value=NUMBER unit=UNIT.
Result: value=2400 unit=rpm
